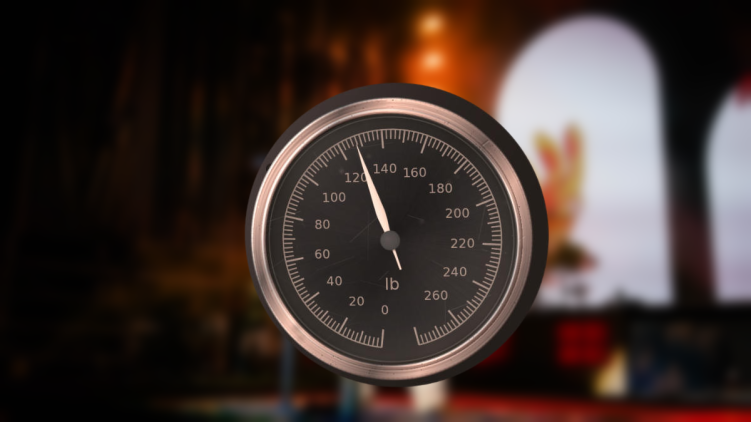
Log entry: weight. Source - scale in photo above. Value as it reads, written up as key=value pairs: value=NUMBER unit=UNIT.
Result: value=128 unit=lb
